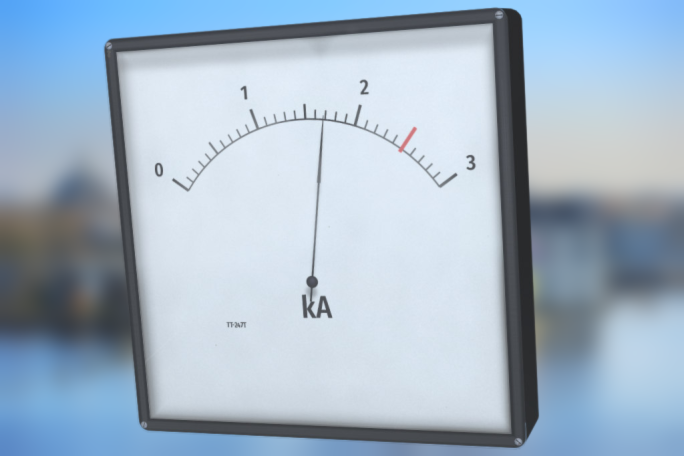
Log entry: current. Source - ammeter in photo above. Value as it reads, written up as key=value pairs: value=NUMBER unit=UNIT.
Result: value=1.7 unit=kA
